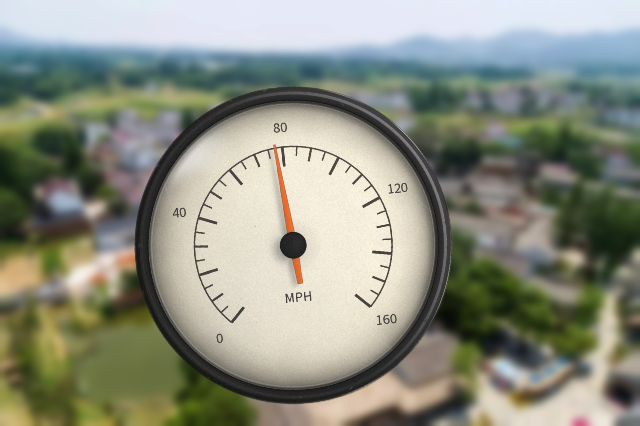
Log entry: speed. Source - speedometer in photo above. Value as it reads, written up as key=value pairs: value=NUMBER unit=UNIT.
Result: value=77.5 unit=mph
